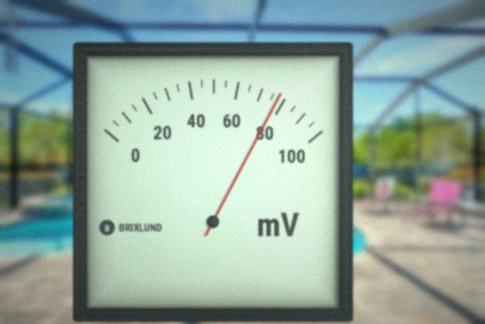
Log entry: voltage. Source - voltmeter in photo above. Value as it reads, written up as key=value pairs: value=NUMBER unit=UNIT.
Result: value=77.5 unit=mV
